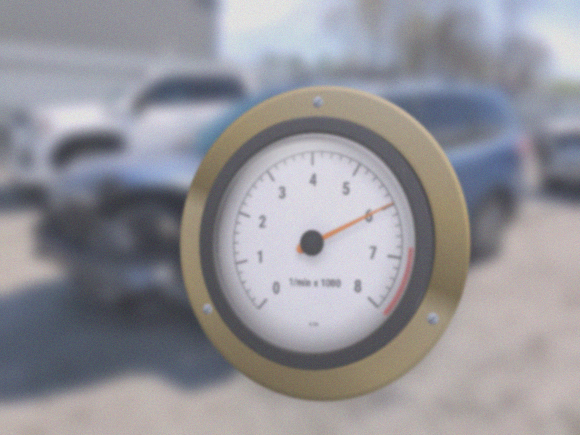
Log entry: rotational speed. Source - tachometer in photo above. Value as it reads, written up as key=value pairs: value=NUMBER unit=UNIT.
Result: value=6000 unit=rpm
